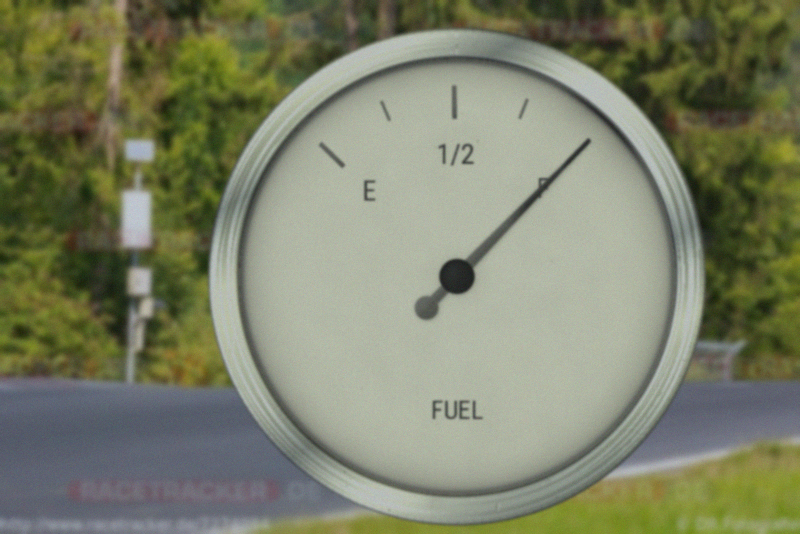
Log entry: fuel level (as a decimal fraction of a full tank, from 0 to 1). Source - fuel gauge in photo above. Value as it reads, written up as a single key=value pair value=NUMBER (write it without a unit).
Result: value=1
